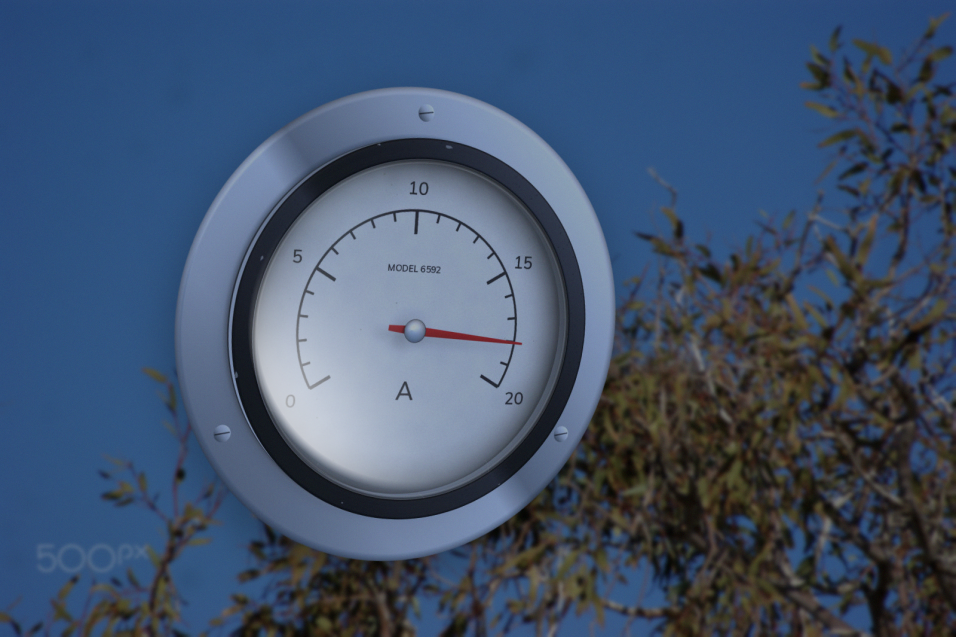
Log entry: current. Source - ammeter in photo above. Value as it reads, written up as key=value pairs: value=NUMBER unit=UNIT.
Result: value=18 unit=A
